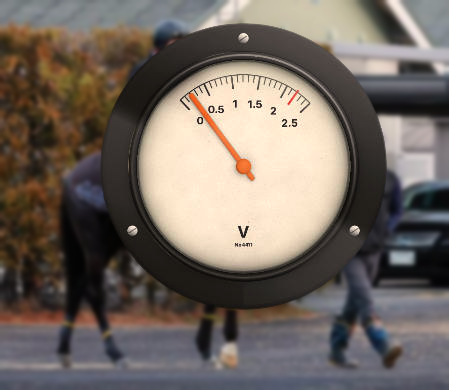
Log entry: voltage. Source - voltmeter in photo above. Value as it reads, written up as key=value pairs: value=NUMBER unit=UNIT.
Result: value=0.2 unit=V
